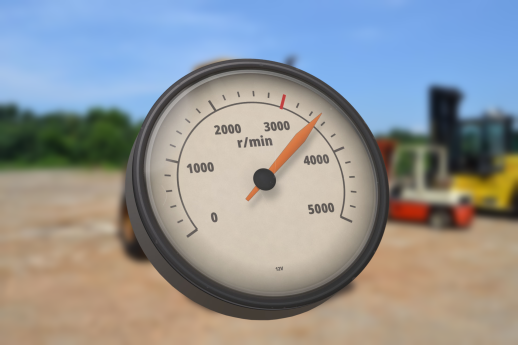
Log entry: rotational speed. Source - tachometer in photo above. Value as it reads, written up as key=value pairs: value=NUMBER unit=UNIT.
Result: value=3500 unit=rpm
